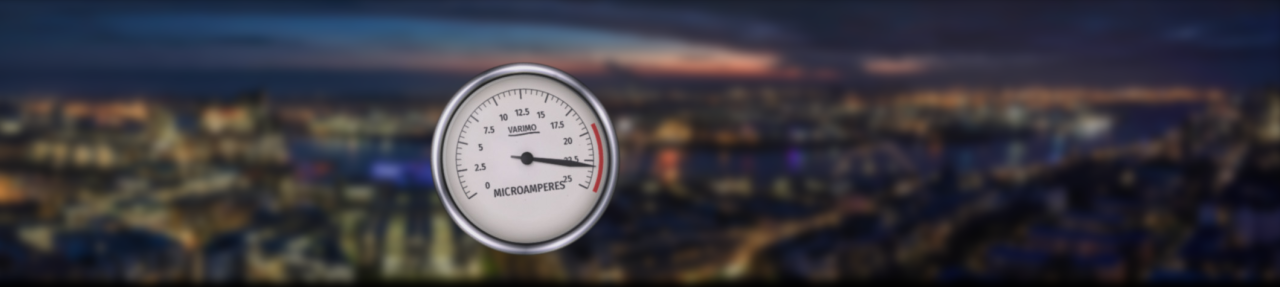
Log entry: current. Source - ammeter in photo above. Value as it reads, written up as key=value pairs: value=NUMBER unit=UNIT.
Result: value=23 unit=µA
